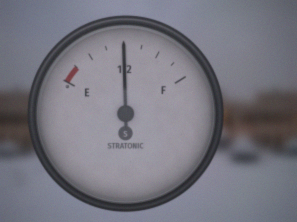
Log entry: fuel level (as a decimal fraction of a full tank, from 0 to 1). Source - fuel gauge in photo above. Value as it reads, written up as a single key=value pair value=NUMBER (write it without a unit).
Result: value=0.5
